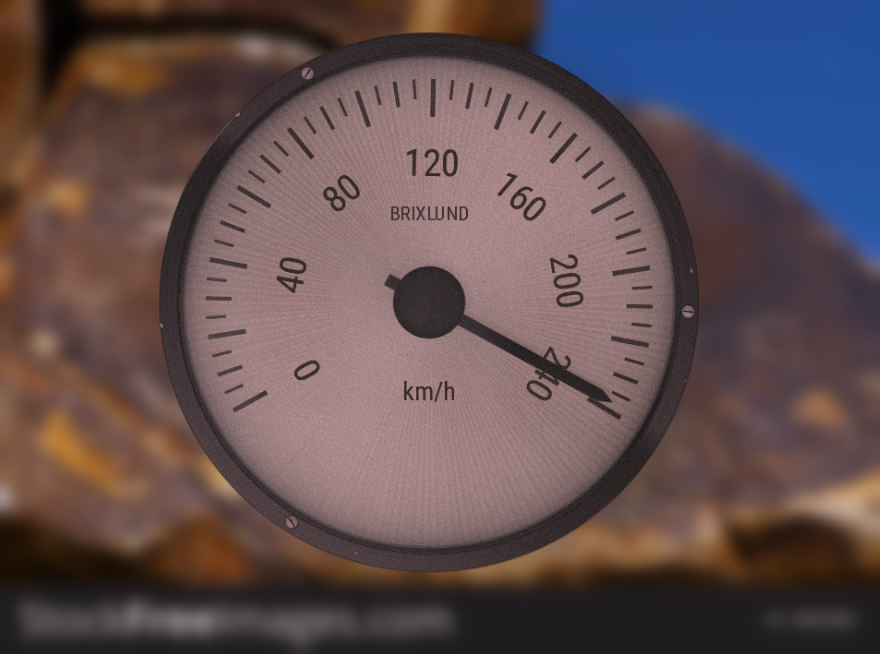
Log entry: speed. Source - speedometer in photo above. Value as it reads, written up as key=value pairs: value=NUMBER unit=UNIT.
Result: value=237.5 unit=km/h
